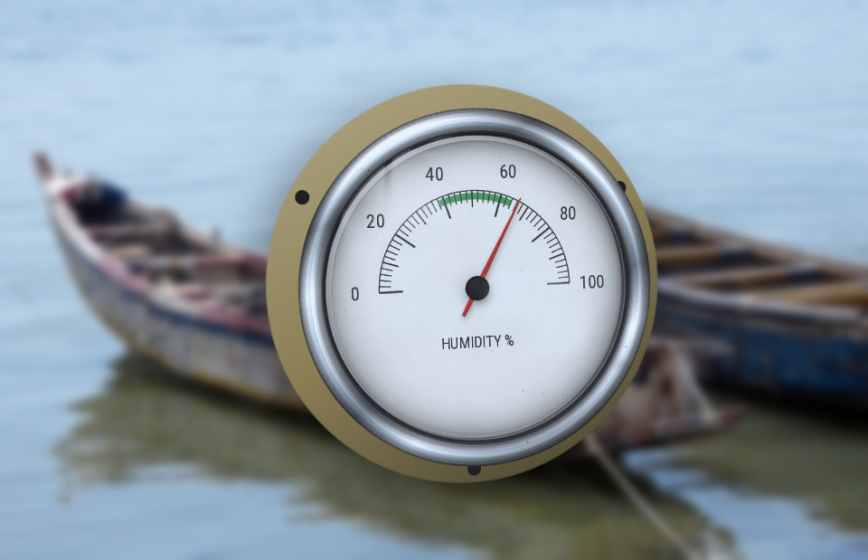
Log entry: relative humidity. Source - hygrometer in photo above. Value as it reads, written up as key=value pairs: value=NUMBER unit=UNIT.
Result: value=66 unit=%
